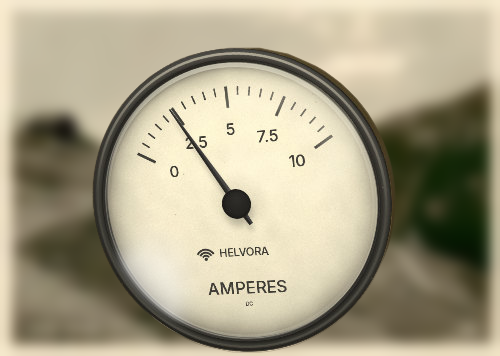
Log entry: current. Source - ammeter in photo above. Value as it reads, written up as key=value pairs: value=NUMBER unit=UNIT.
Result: value=2.5 unit=A
